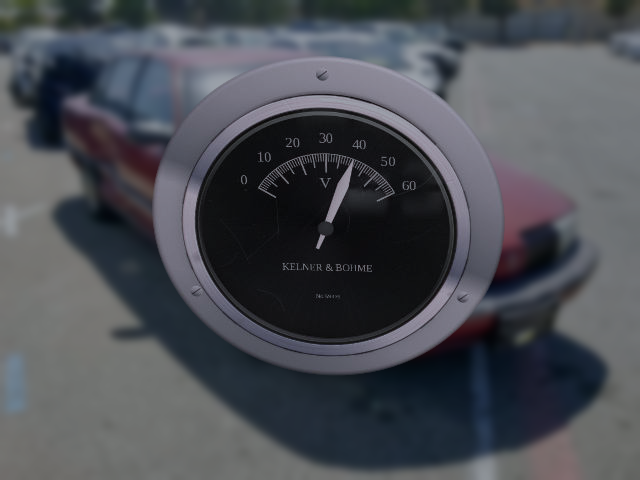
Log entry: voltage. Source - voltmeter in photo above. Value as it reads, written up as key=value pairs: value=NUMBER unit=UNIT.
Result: value=40 unit=V
